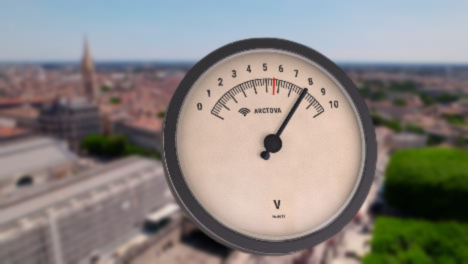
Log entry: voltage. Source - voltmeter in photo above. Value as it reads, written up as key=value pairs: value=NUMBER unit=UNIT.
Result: value=8 unit=V
